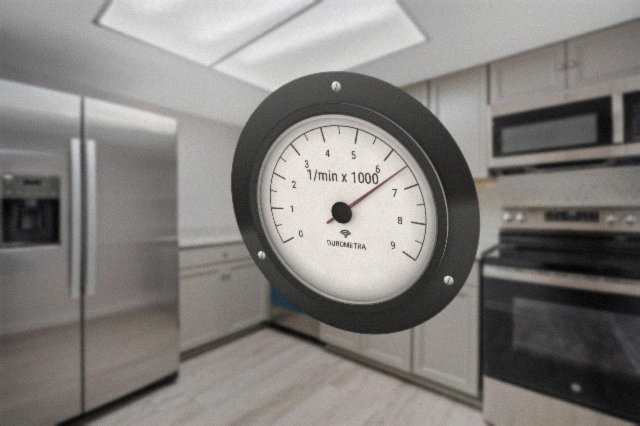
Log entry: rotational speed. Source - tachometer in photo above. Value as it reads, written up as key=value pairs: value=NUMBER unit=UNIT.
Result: value=6500 unit=rpm
